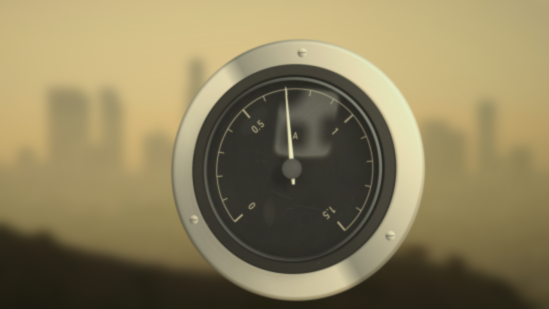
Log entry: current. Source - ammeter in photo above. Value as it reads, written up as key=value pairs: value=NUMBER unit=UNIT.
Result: value=0.7 unit=A
